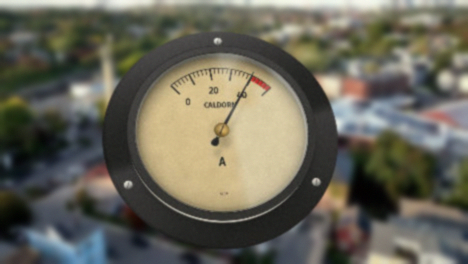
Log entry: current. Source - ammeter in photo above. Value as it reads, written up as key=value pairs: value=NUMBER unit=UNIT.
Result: value=40 unit=A
